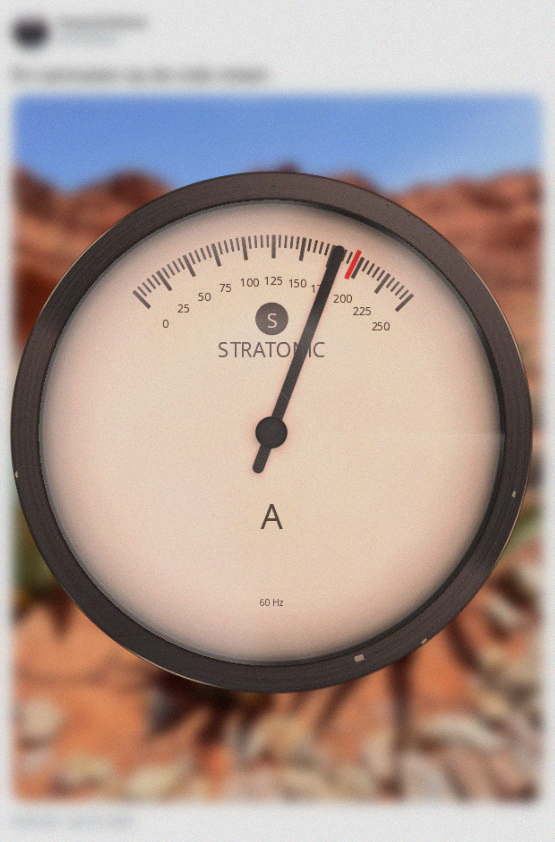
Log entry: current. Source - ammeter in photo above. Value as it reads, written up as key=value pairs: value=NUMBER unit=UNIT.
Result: value=180 unit=A
